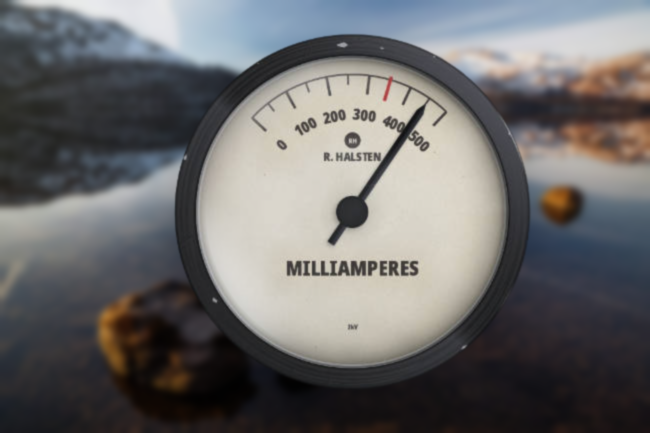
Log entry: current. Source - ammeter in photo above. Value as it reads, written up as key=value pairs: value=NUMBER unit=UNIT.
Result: value=450 unit=mA
